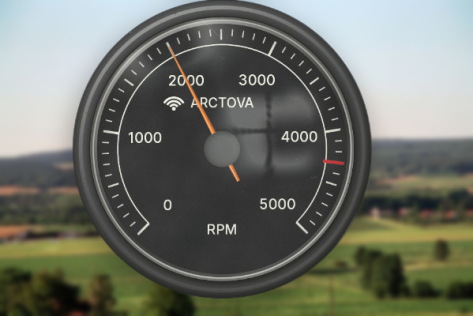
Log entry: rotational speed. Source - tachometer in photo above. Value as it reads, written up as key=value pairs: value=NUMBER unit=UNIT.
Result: value=2000 unit=rpm
